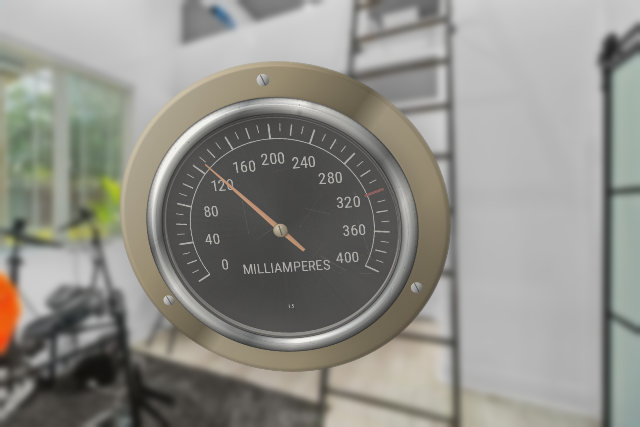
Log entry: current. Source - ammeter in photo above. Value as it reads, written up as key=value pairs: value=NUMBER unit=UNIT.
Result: value=130 unit=mA
